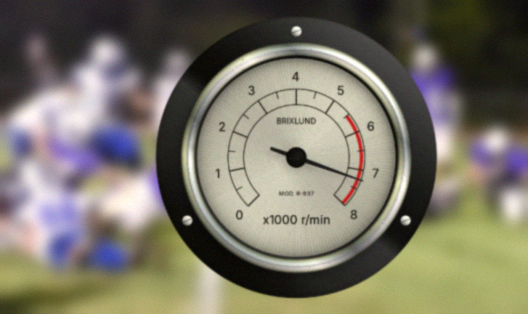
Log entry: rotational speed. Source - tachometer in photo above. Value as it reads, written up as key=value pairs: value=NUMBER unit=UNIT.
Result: value=7250 unit=rpm
